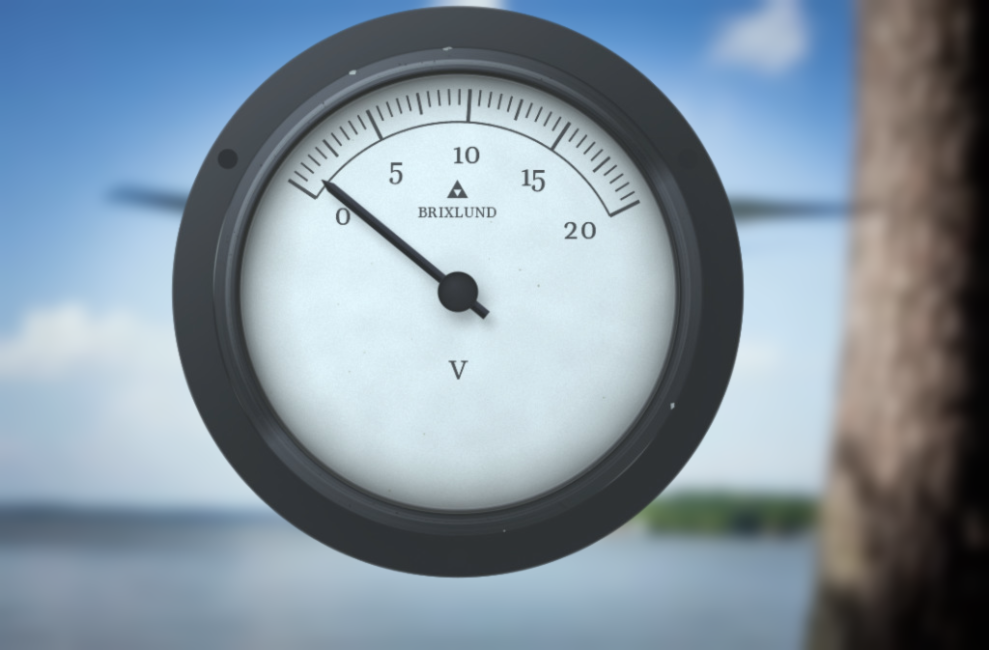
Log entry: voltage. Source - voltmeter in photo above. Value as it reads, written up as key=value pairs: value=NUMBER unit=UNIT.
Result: value=1 unit=V
